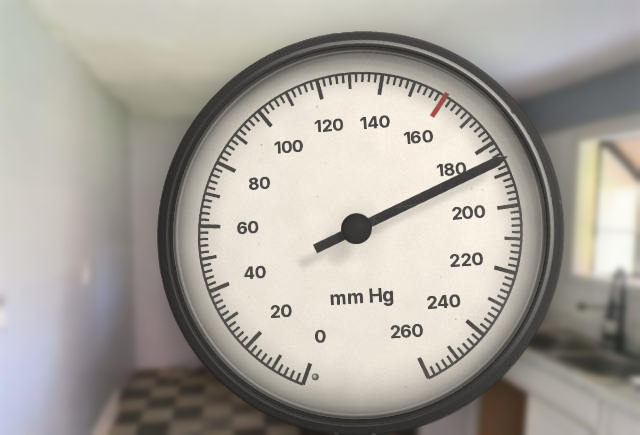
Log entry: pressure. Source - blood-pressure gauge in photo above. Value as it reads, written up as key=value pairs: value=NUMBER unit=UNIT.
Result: value=186 unit=mmHg
